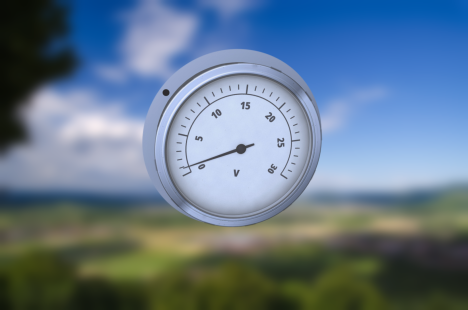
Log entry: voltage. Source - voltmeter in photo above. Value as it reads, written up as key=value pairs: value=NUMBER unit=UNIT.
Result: value=1 unit=V
